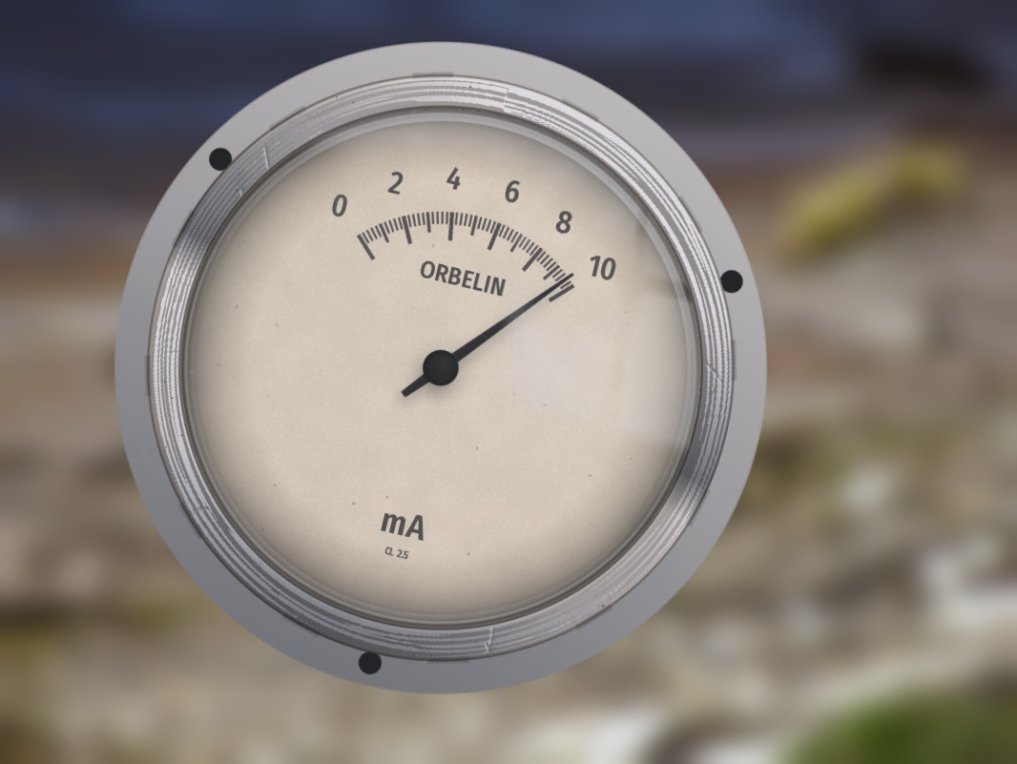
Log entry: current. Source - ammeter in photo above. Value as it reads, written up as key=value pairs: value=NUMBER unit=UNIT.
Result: value=9.6 unit=mA
